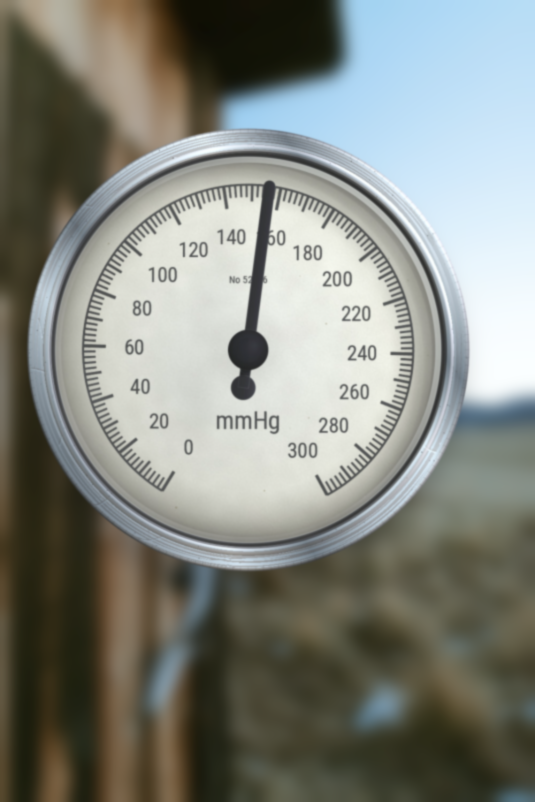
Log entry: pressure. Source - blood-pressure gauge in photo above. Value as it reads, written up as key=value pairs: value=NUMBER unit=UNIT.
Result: value=156 unit=mmHg
